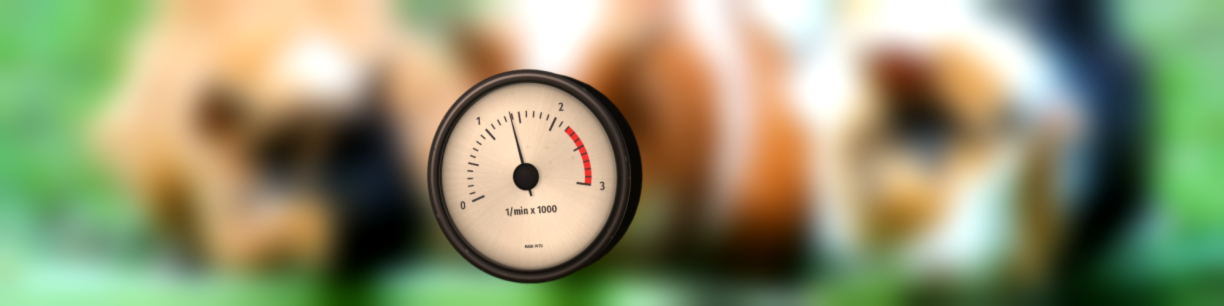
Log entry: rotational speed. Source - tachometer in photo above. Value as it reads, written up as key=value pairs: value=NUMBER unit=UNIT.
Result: value=1400 unit=rpm
